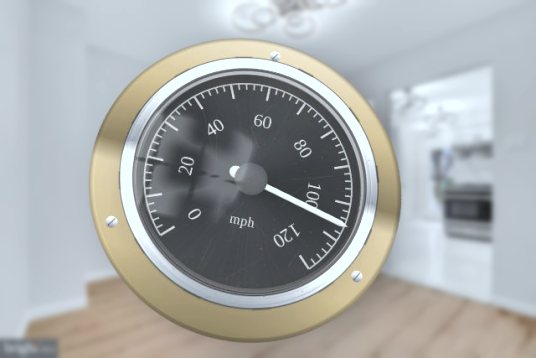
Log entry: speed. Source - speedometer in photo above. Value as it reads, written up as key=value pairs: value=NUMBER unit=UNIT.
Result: value=106 unit=mph
